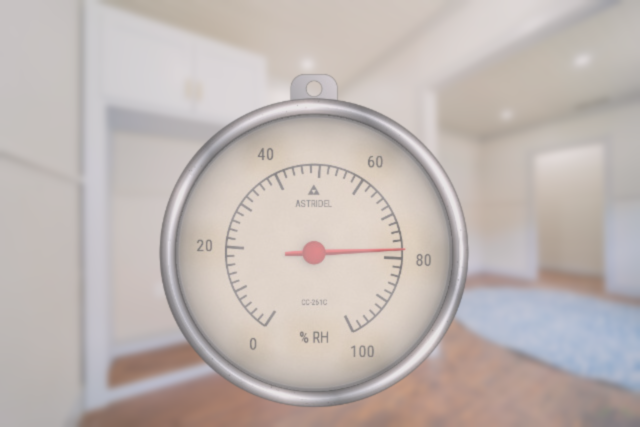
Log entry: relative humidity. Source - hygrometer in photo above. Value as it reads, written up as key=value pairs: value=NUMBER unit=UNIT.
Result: value=78 unit=%
